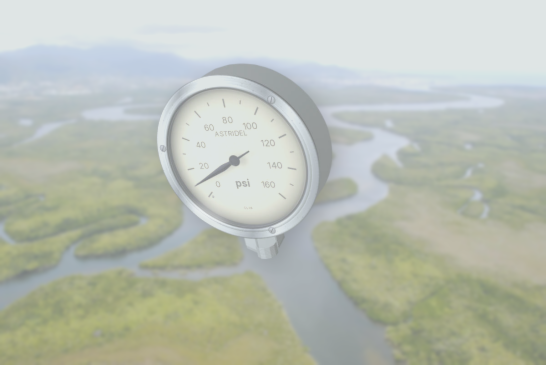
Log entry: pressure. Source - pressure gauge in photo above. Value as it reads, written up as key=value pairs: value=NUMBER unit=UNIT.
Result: value=10 unit=psi
